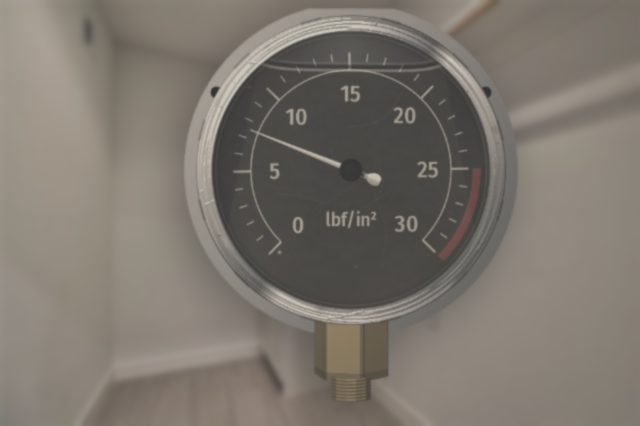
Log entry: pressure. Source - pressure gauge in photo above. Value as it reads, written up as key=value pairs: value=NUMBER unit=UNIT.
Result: value=7.5 unit=psi
